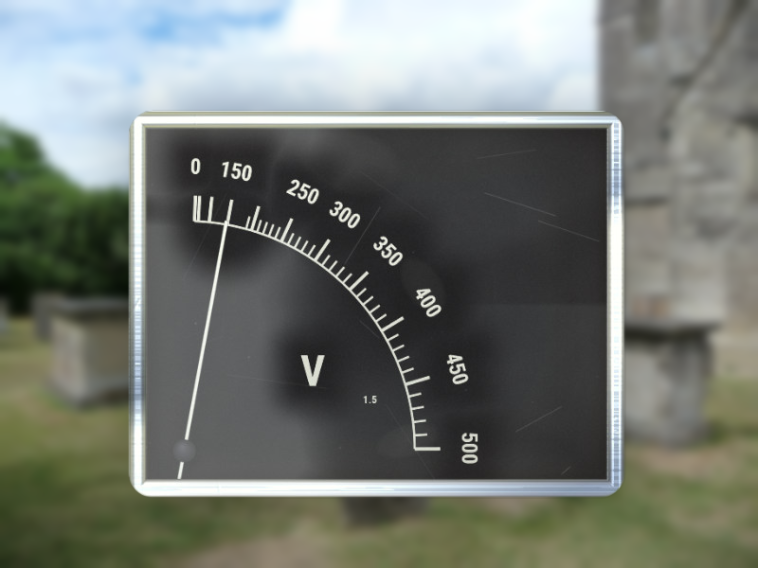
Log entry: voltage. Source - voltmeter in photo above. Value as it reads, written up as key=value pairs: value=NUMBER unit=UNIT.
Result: value=150 unit=V
